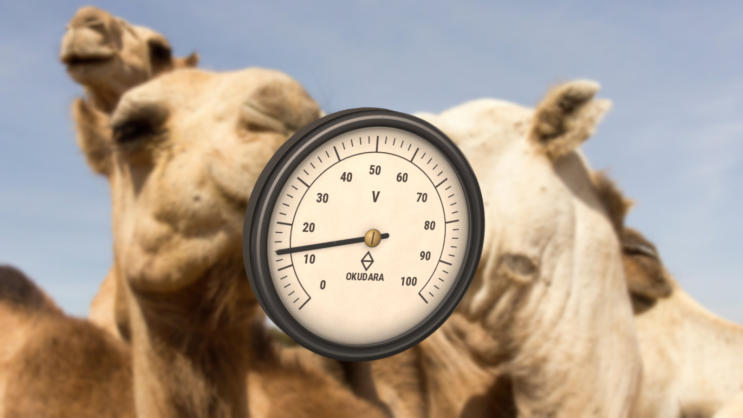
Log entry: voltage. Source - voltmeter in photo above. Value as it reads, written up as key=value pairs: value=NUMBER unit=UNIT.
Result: value=14 unit=V
